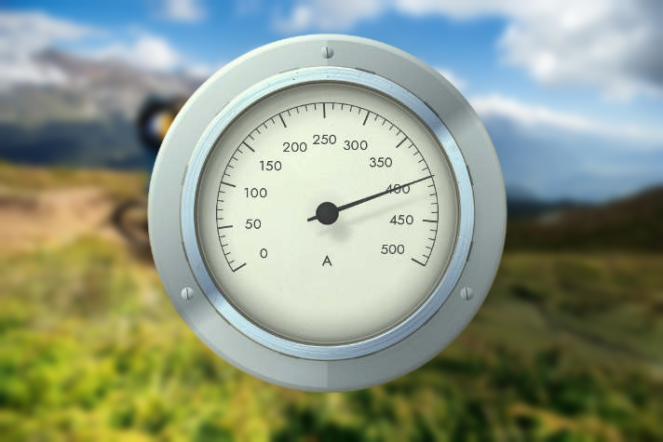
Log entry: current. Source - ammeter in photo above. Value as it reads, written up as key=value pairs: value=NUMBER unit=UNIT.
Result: value=400 unit=A
